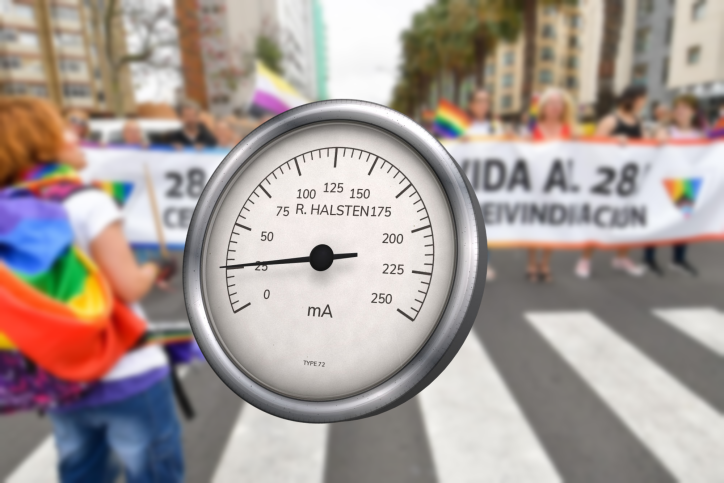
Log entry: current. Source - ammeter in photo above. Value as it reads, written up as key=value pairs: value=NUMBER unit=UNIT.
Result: value=25 unit=mA
